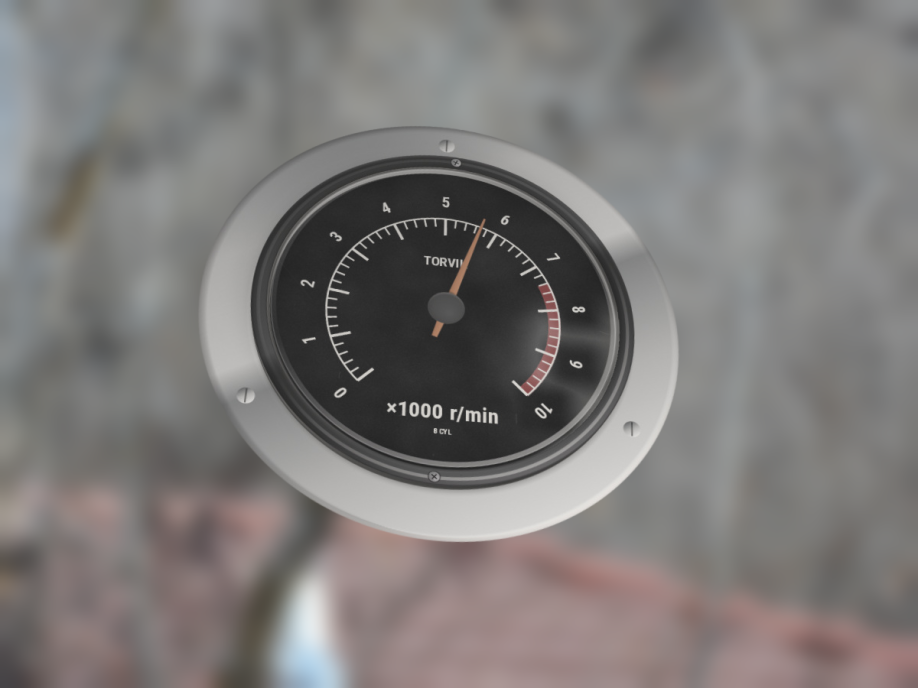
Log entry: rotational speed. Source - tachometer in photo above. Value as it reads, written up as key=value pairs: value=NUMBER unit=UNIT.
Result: value=5700 unit=rpm
